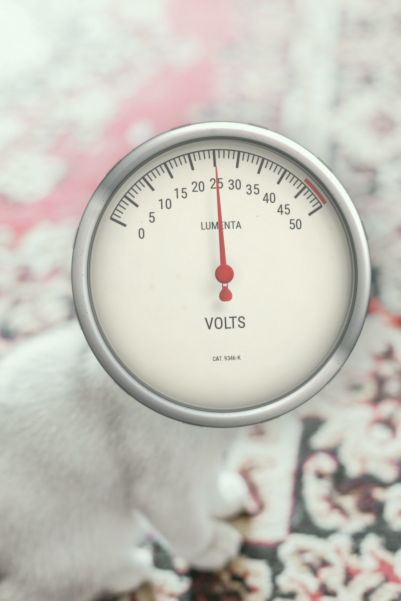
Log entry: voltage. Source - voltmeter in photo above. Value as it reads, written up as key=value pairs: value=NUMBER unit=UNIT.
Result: value=25 unit=V
